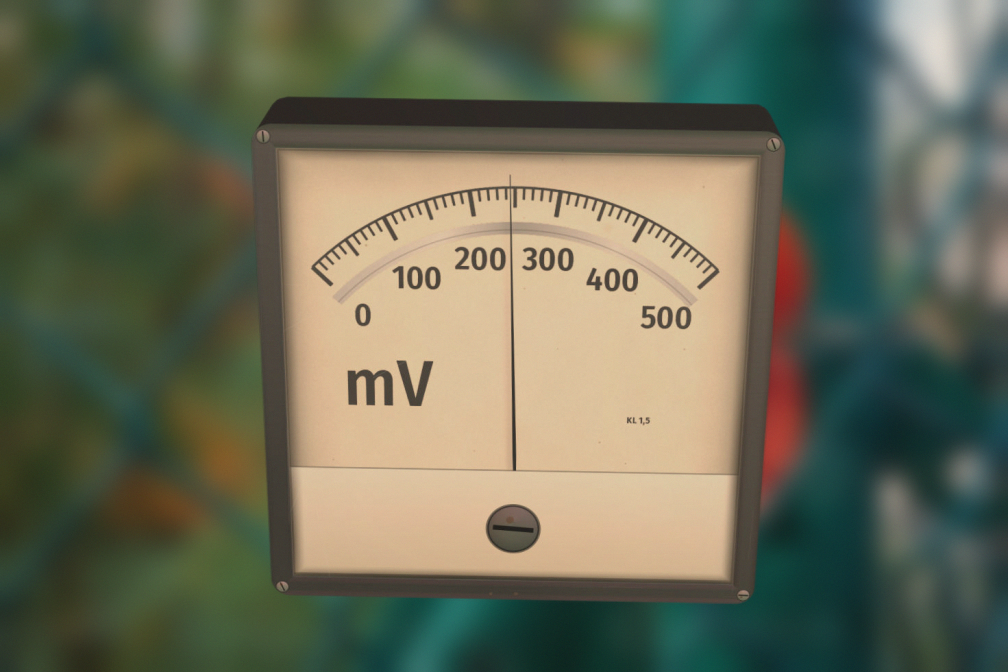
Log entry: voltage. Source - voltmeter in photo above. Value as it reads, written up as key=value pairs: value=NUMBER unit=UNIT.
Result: value=245 unit=mV
